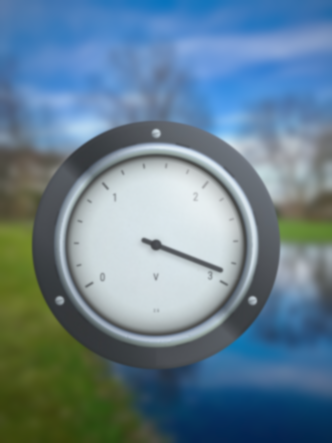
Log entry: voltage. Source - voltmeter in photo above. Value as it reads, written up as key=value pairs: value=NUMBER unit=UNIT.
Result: value=2.9 unit=V
